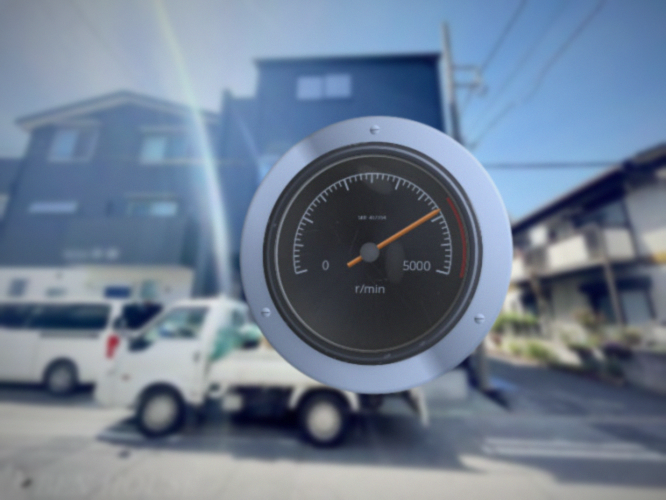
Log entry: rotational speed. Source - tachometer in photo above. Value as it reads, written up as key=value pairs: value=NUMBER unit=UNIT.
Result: value=3900 unit=rpm
